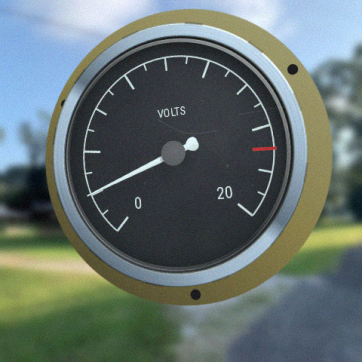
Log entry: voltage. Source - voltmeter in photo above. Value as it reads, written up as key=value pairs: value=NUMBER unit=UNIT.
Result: value=2 unit=V
